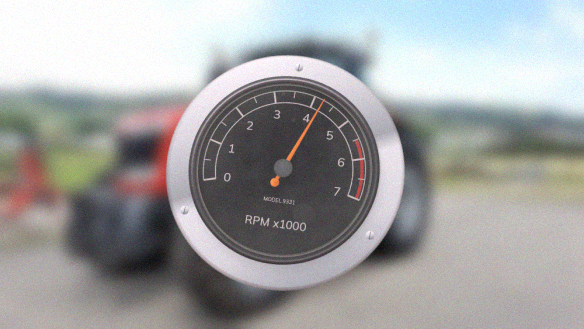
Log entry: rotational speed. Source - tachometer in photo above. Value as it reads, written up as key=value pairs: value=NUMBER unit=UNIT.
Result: value=4250 unit=rpm
